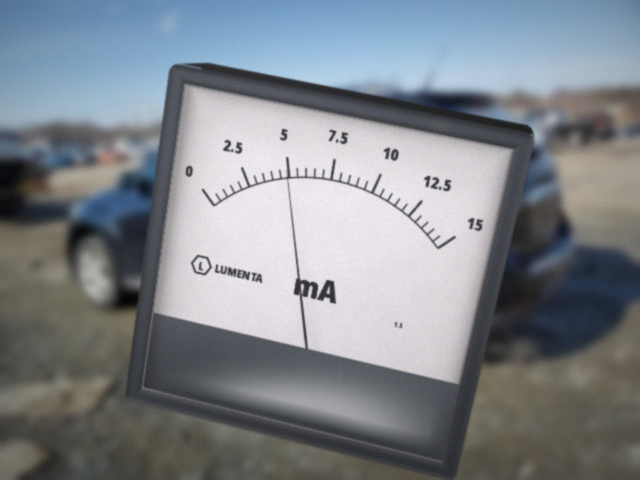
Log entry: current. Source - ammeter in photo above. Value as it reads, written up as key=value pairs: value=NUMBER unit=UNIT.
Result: value=5 unit=mA
